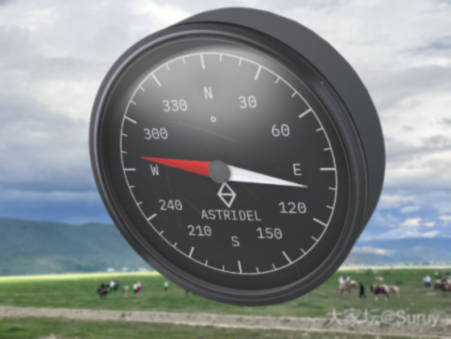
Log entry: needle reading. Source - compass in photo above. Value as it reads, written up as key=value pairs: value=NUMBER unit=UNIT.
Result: value=280 unit=°
